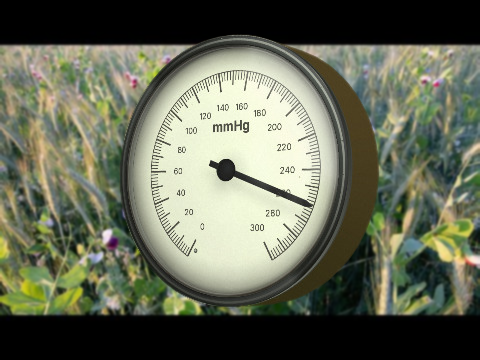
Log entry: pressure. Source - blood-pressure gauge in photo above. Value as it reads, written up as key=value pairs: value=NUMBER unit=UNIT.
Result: value=260 unit=mmHg
